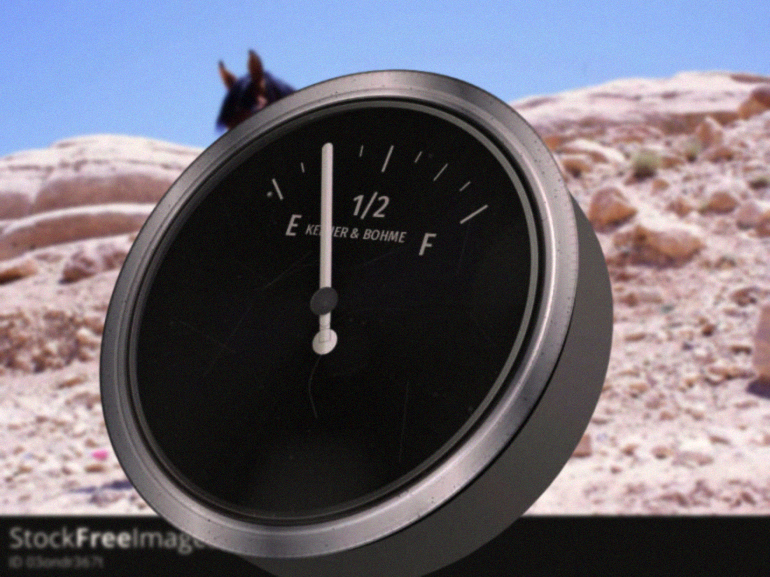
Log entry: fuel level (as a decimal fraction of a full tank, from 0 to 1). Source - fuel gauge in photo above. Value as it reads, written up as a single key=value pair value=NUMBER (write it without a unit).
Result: value=0.25
